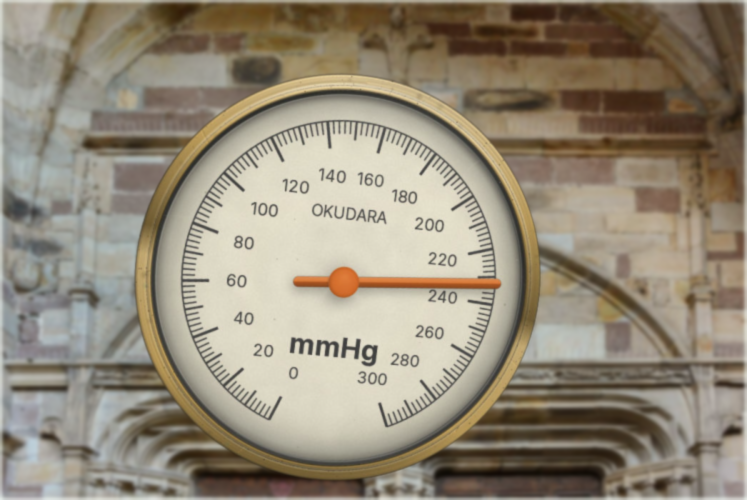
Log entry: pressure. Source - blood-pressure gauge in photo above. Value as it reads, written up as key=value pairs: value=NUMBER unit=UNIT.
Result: value=232 unit=mmHg
